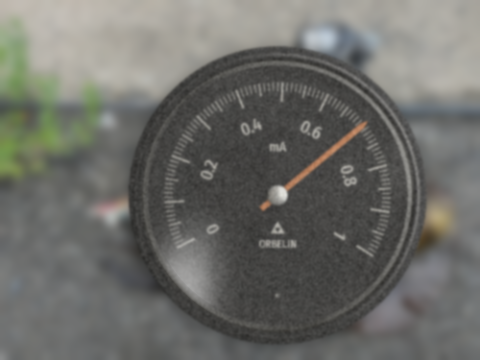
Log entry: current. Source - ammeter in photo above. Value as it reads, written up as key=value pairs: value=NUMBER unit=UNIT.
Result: value=0.7 unit=mA
